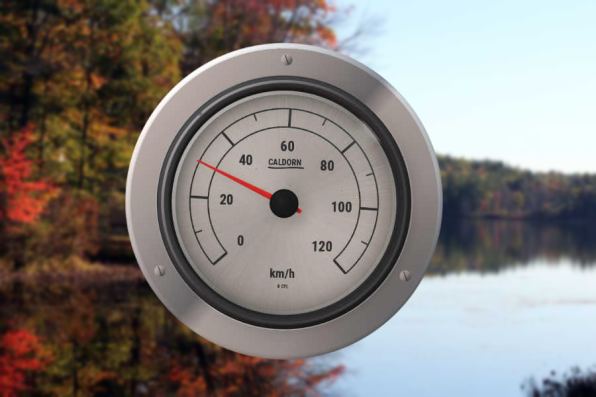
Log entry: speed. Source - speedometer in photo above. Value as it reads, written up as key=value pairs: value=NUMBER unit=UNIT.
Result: value=30 unit=km/h
